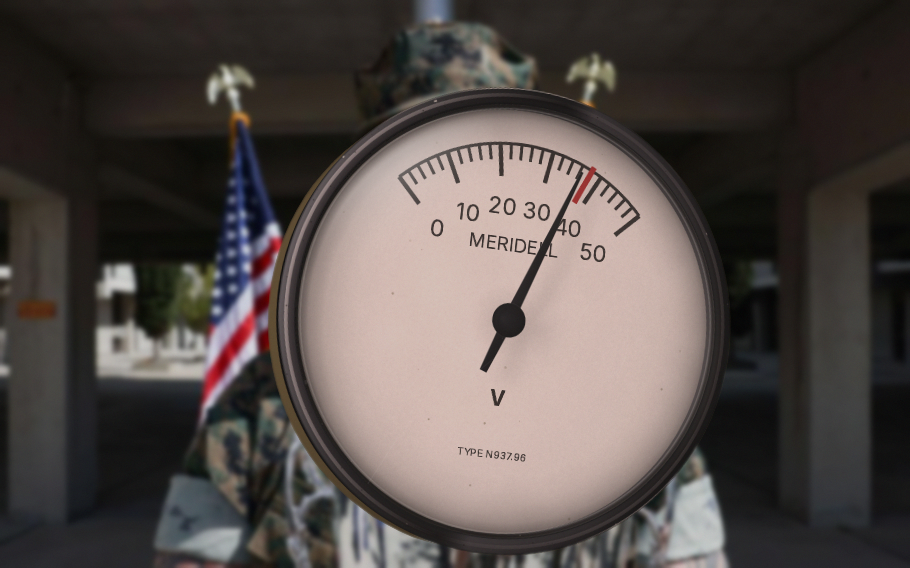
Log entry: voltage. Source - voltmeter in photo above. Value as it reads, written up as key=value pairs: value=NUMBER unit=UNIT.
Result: value=36 unit=V
